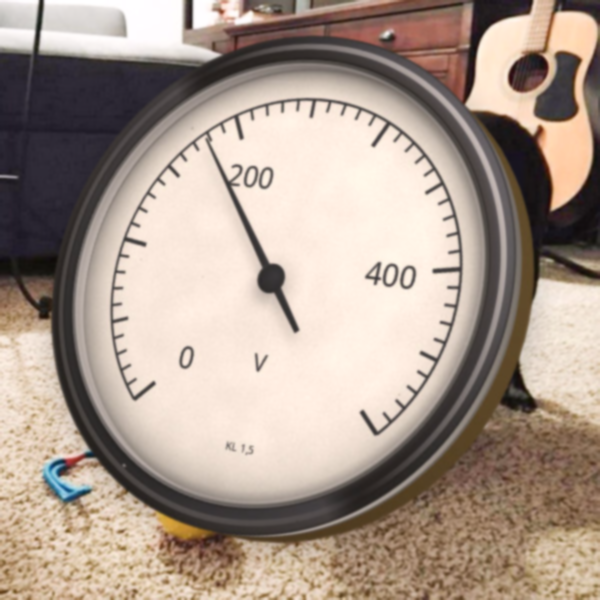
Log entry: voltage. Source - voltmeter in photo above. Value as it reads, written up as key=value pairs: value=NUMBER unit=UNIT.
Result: value=180 unit=V
